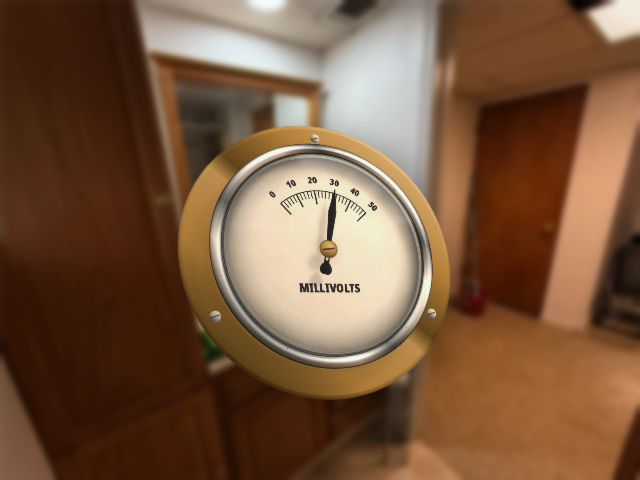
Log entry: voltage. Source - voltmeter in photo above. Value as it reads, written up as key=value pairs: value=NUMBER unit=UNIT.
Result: value=30 unit=mV
